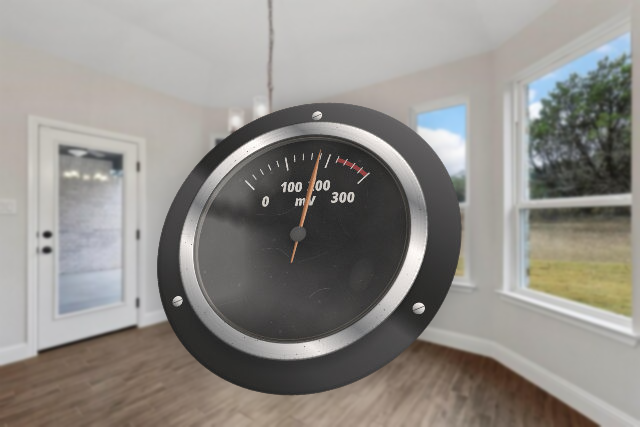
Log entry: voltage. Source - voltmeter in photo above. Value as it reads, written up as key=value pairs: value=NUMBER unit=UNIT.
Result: value=180 unit=mV
